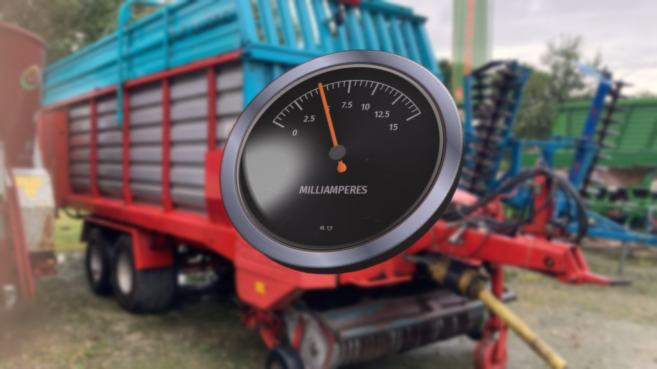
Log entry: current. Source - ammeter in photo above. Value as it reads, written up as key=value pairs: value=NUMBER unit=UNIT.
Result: value=5 unit=mA
